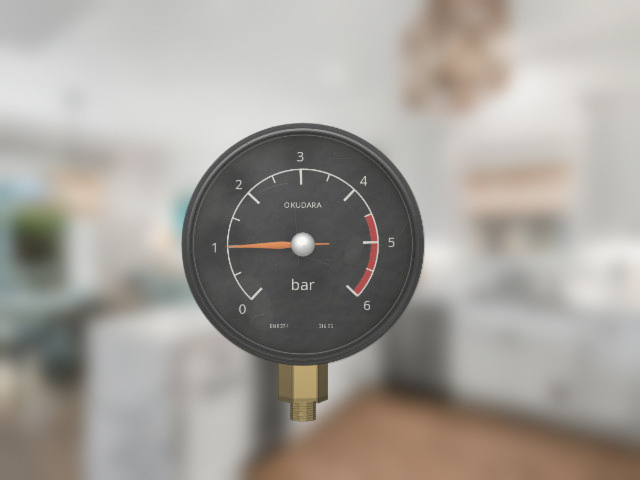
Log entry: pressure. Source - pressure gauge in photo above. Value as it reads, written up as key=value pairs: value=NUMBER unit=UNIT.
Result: value=1 unit=bar
